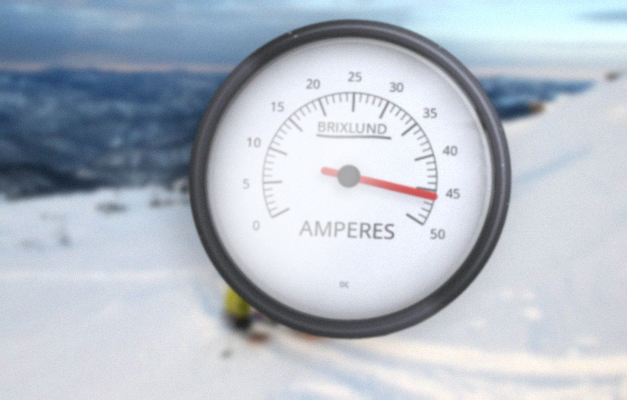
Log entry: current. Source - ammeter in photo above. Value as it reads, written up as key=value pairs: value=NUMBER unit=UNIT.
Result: value=46 unit=A
